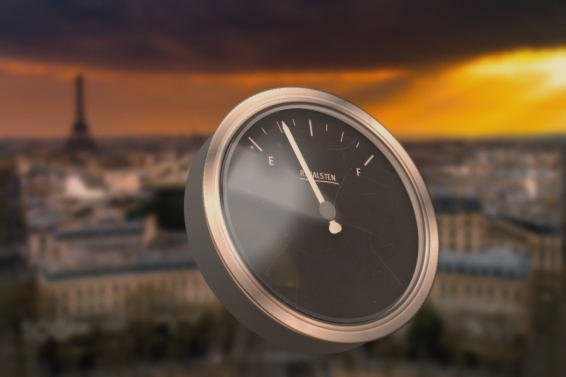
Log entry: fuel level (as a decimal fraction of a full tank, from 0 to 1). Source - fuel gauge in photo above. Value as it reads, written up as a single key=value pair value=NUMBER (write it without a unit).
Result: value=0.25
